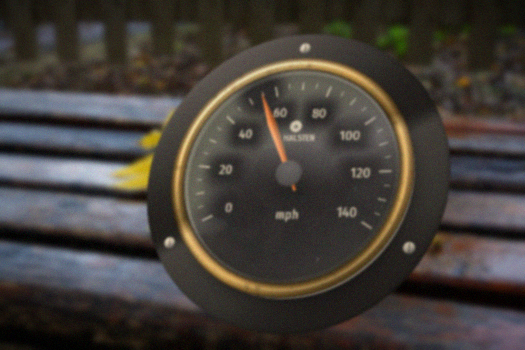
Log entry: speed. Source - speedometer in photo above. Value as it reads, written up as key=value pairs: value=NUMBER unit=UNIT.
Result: value=55 unit=mph
